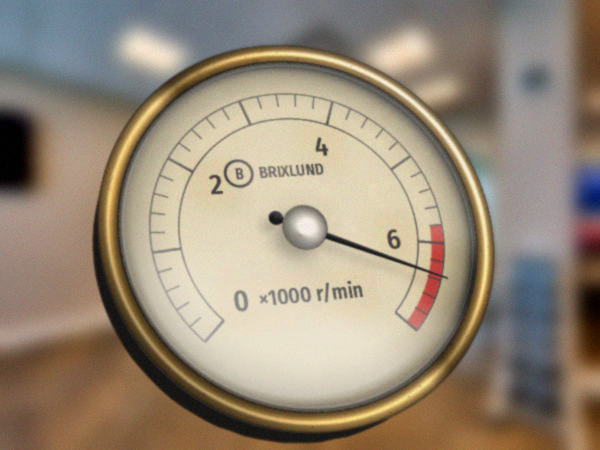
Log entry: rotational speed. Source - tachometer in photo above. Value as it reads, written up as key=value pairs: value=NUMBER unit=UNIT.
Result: value=6400 unit=rpm
